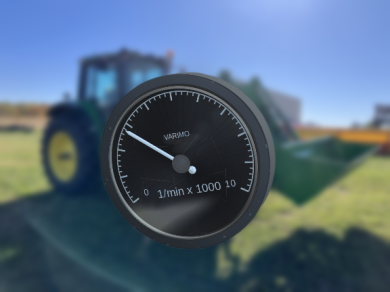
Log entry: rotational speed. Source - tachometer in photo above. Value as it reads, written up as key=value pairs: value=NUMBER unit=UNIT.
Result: value=2800 unit=rpm
